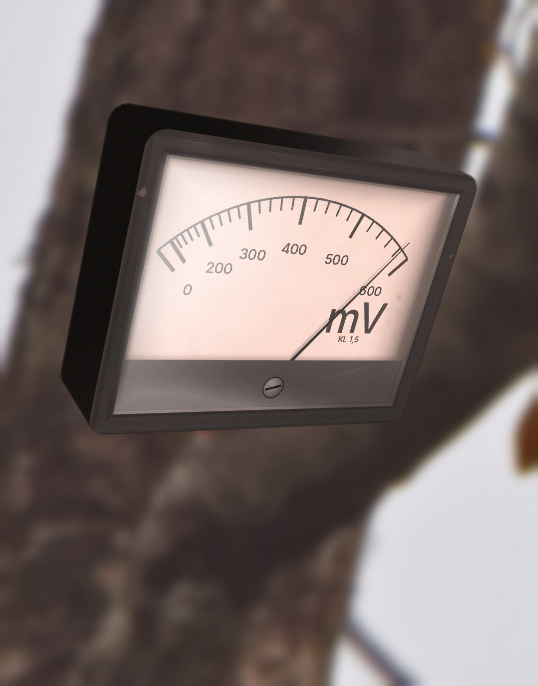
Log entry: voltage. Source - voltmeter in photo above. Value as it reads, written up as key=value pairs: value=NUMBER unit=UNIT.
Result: value=580 unit=mV
